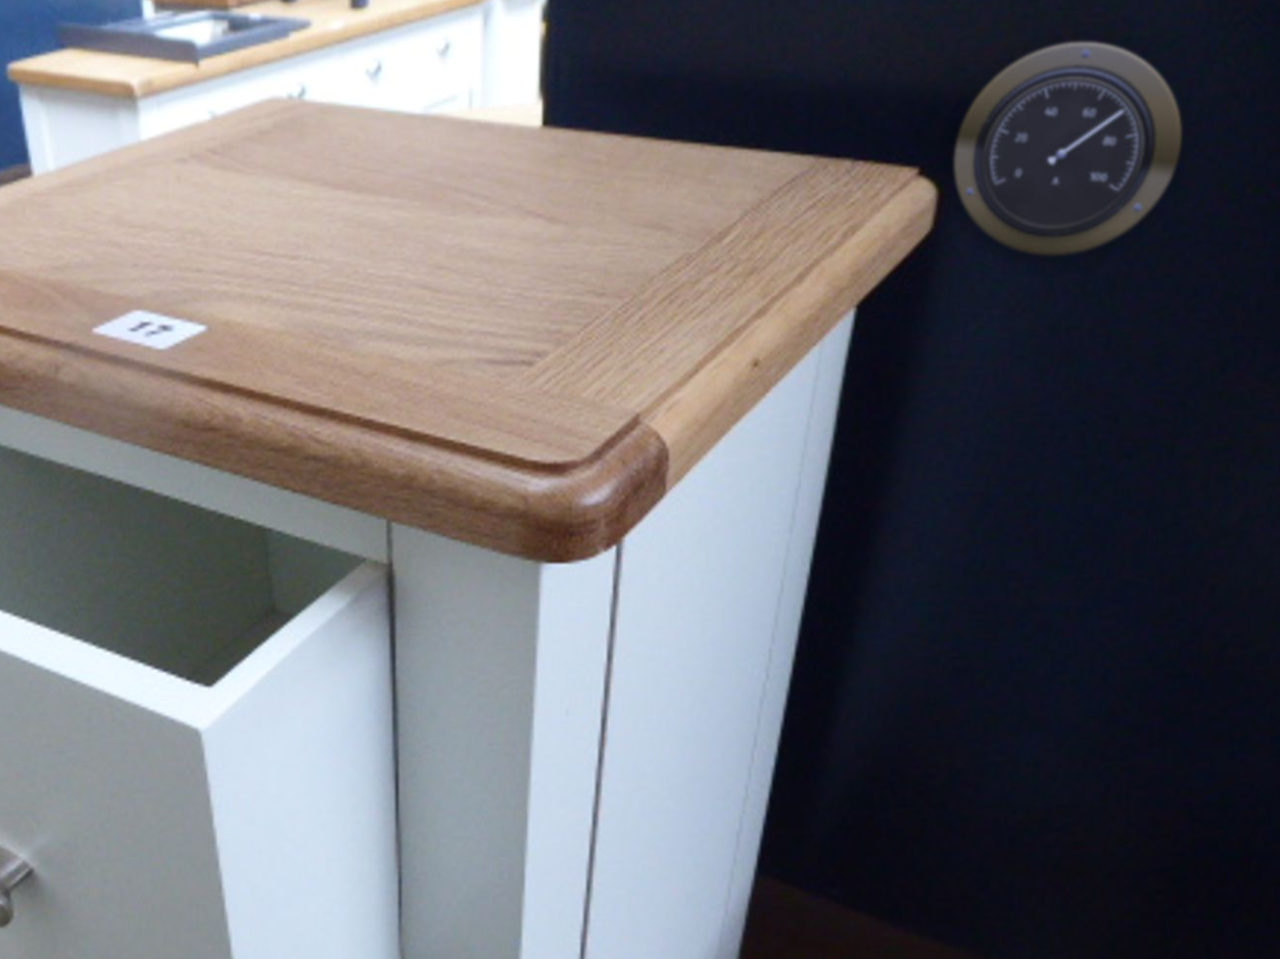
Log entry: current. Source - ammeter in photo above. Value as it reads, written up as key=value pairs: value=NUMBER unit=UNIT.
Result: value=70 unit=A
